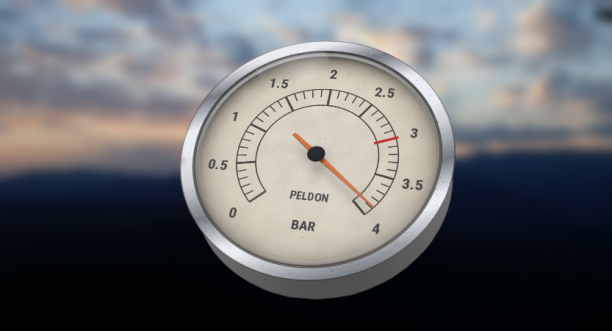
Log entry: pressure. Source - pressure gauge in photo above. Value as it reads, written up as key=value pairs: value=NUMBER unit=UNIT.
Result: value=3.9 unit=bar
